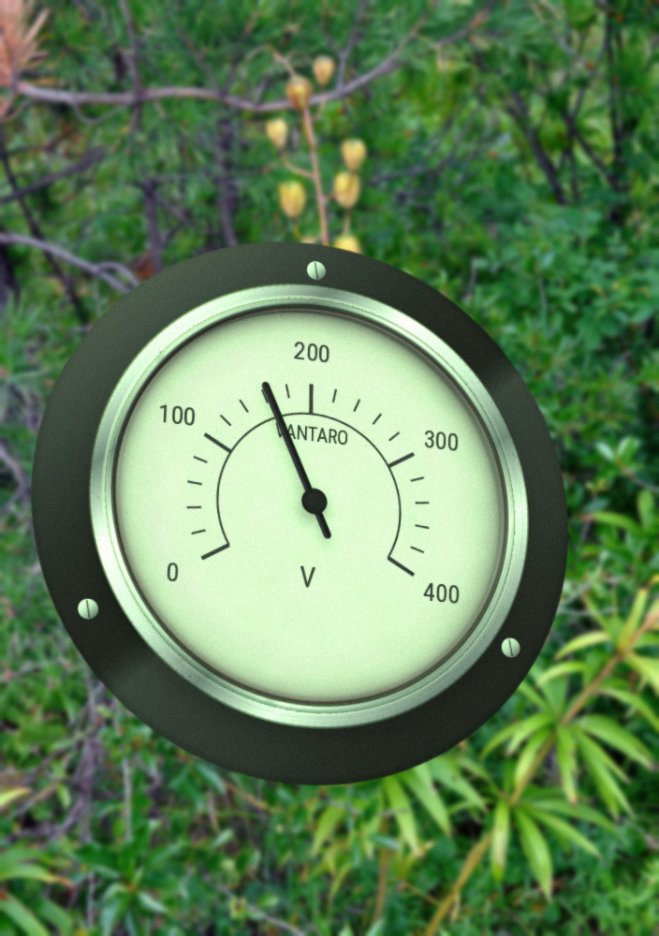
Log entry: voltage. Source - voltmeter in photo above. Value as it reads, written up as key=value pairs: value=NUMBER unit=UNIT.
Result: value=160 unit=V
